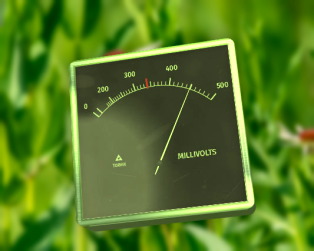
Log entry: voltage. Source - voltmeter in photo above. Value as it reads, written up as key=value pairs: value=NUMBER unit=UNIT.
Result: value=450 unit=mV
